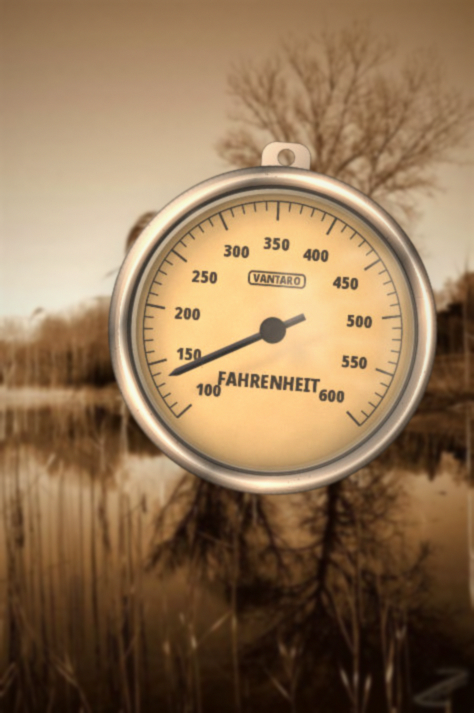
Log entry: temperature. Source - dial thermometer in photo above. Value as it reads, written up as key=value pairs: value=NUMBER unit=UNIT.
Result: value=135 unit=°F
